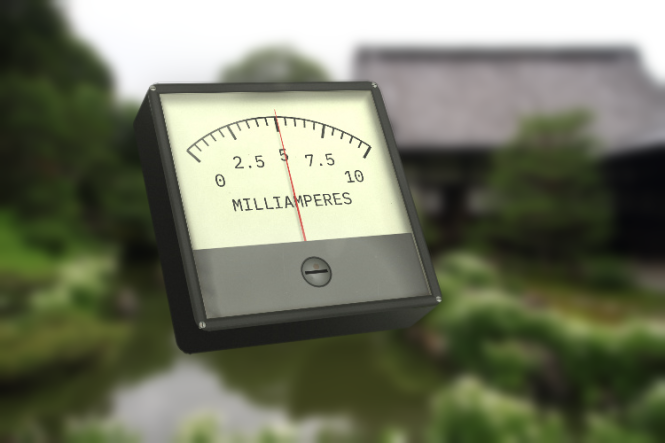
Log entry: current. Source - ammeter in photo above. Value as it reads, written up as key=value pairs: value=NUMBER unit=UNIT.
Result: value=5 unit=mA
